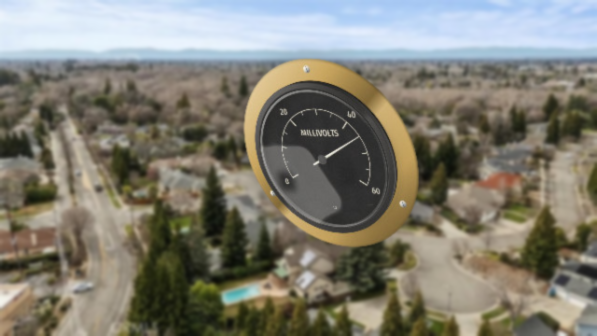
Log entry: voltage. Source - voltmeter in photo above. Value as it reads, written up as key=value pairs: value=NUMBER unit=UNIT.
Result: value=45 unit=mV
